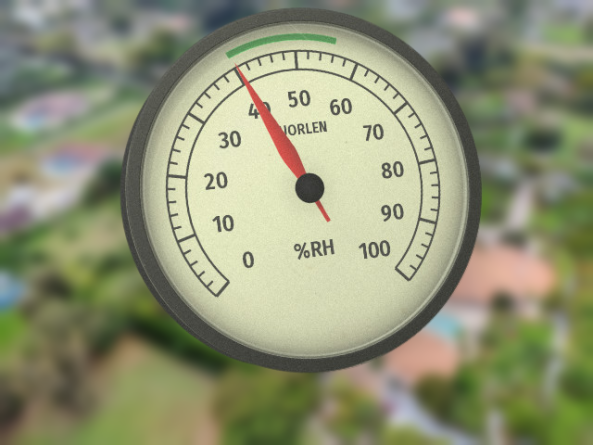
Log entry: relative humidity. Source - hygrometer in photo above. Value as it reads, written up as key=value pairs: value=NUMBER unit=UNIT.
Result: value=40 unit=%
